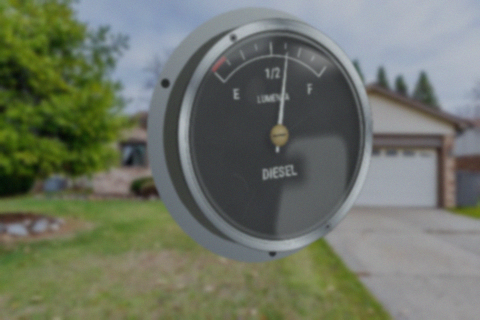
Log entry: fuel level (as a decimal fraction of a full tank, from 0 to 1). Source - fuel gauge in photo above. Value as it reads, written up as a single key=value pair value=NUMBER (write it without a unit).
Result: value=0.625
